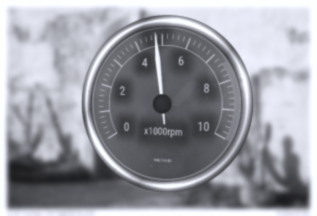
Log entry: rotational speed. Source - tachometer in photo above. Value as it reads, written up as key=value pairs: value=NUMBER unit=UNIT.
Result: value=4800 unit=rpm
